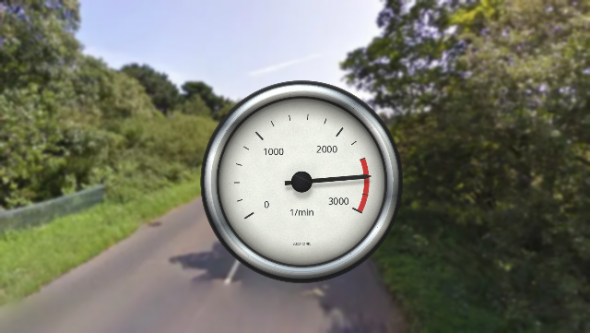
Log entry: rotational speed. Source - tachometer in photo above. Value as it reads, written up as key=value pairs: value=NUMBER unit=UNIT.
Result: value=2600 unit=rpm
